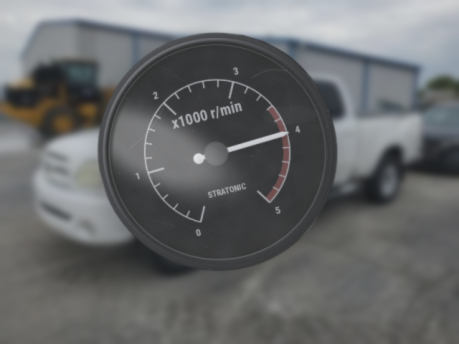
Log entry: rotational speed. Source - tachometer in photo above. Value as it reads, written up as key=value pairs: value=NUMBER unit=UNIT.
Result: value=4000 unit=rpm
